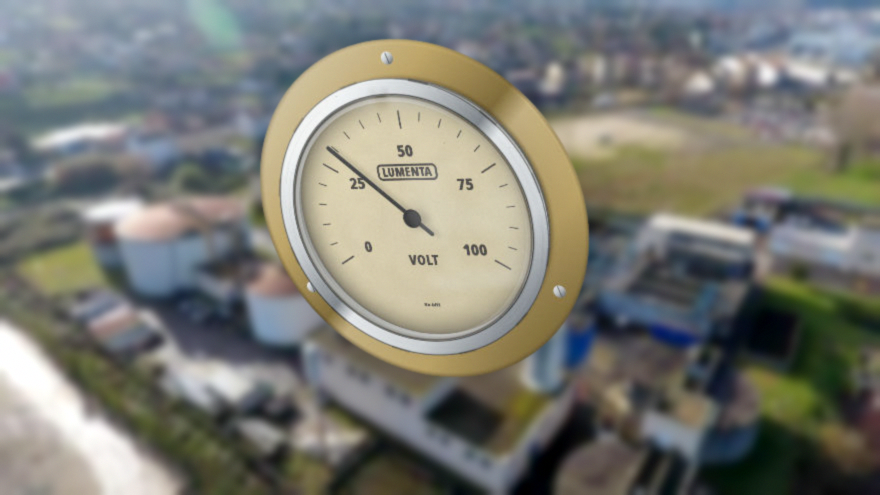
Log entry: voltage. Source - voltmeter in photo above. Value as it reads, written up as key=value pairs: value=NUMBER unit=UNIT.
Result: value=30 unit=V
